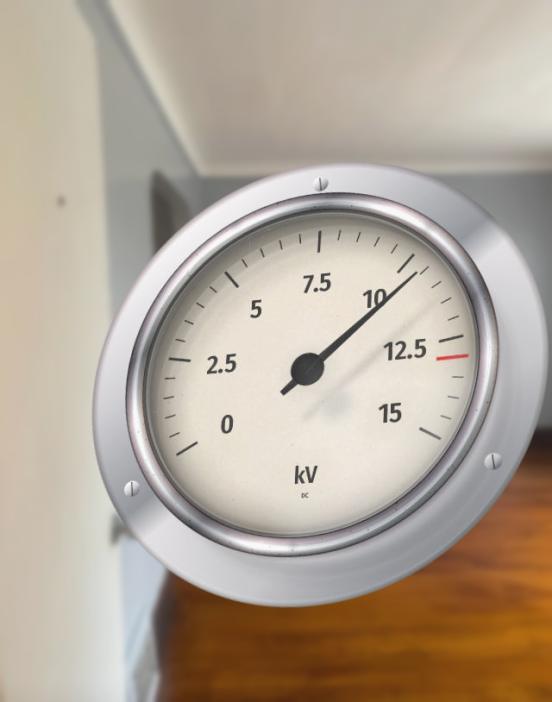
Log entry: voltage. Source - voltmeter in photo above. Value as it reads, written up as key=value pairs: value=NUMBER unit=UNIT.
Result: value=10.5 unit=kV
